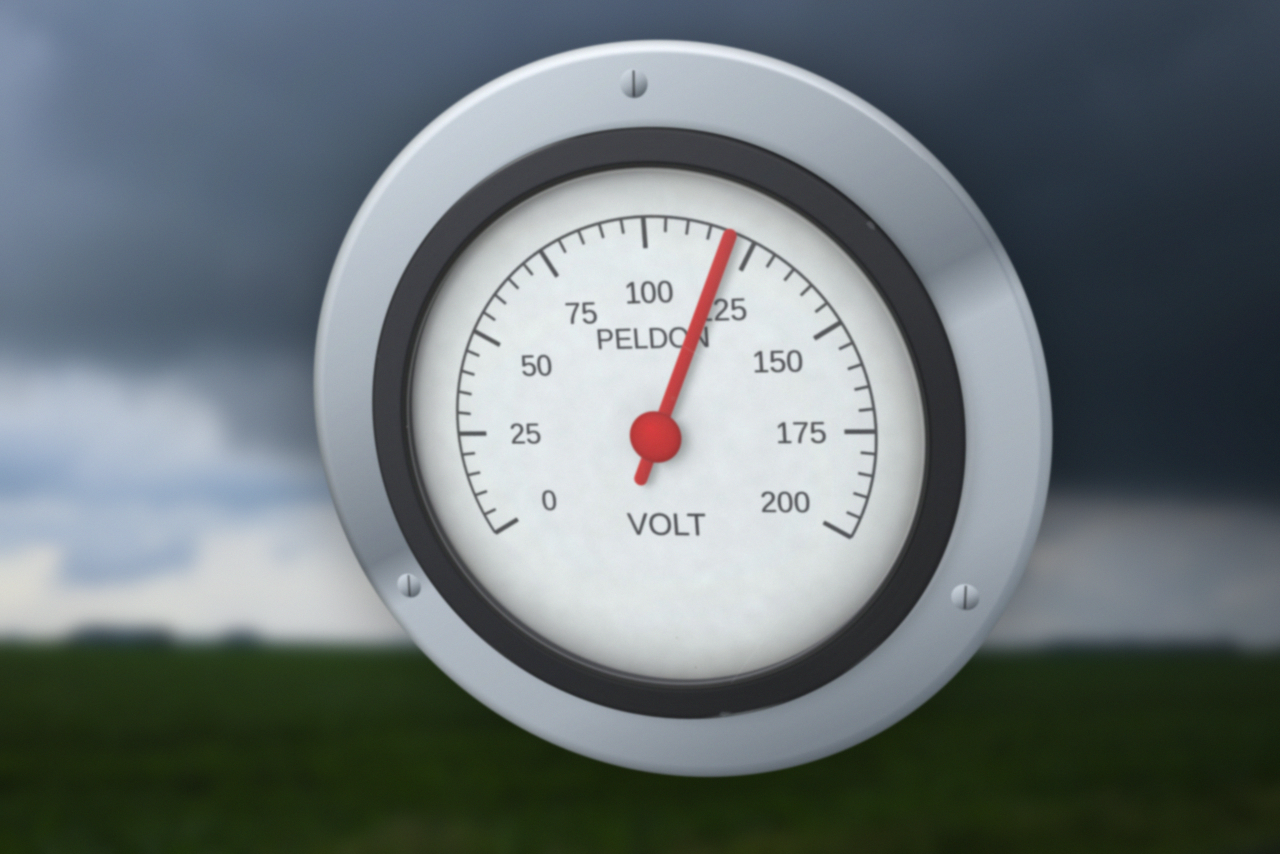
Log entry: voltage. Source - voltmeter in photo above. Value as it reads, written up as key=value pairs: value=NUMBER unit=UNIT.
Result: value=120 unit=V
